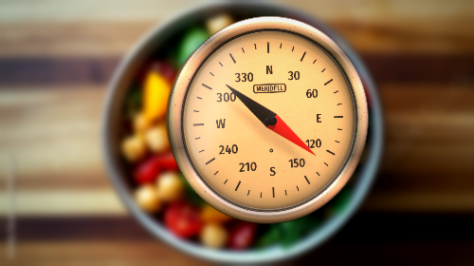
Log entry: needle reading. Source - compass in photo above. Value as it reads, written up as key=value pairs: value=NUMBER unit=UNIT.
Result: value=130 unit=°
